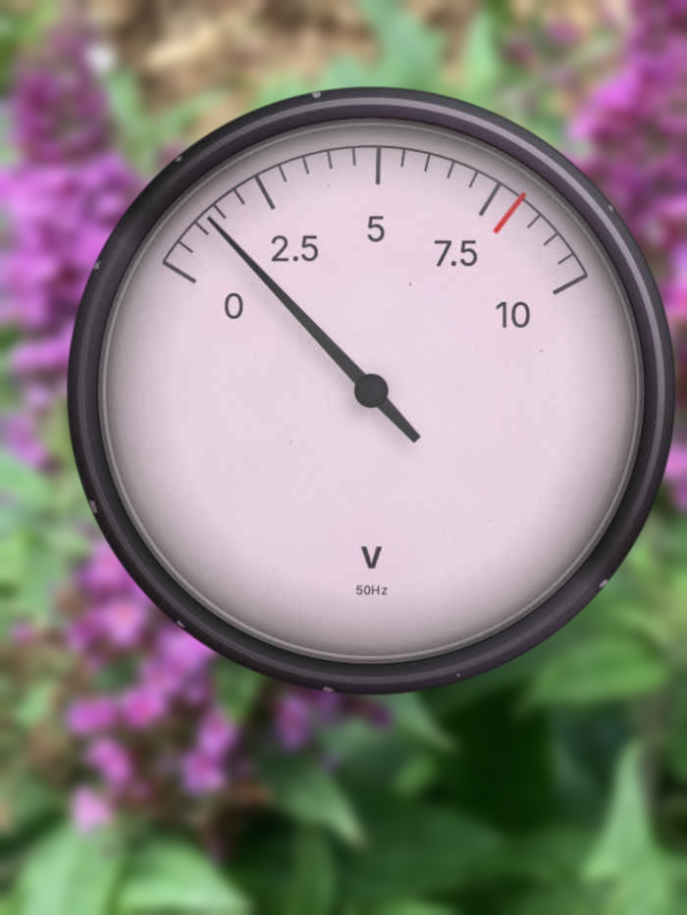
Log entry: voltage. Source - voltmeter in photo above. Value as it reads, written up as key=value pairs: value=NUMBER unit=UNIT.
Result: value=1.25 unit=V
